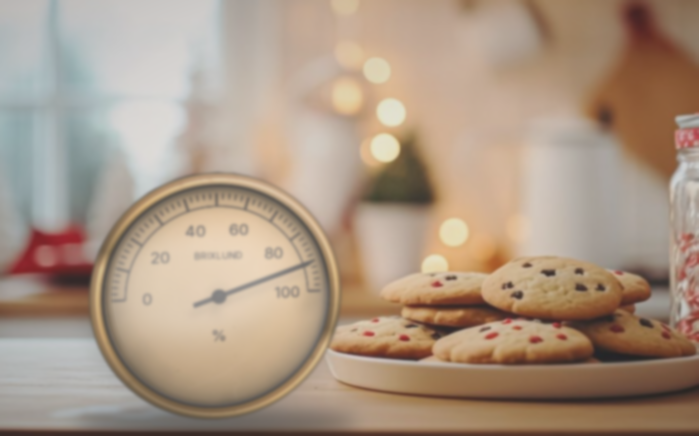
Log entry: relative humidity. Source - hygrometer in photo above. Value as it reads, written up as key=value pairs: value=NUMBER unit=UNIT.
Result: value=90 unit=%
